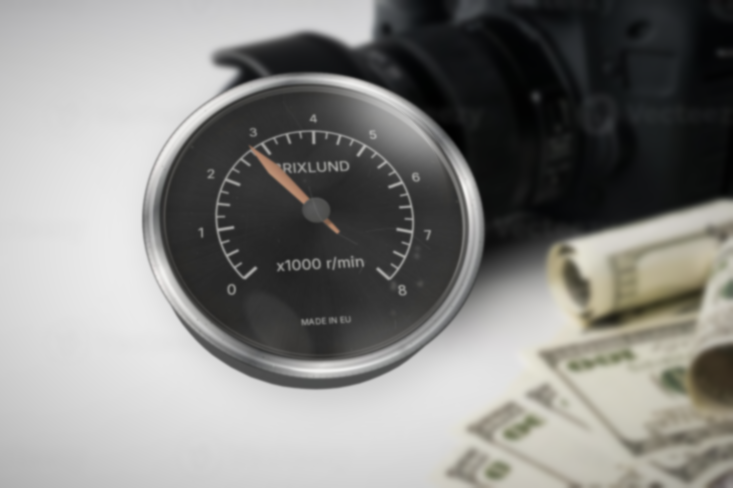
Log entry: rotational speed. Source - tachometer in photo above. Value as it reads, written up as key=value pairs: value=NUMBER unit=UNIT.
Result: value=2750 unit=rpm
